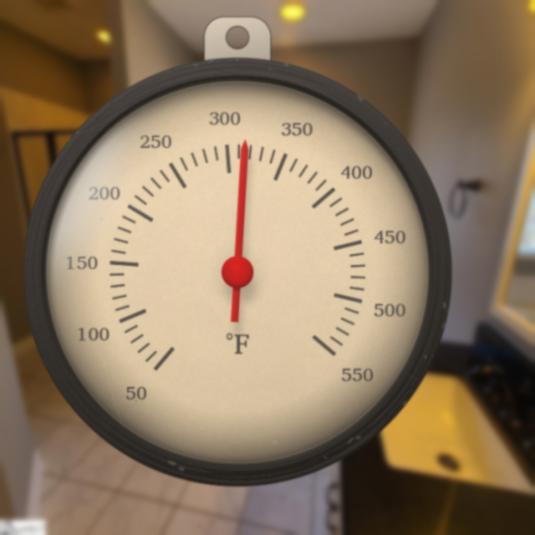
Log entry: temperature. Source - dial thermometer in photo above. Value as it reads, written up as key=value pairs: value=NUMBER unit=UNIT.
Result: value=315 unit=°F
